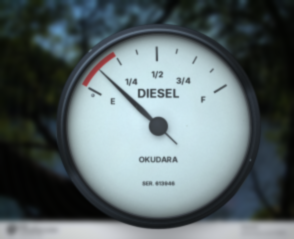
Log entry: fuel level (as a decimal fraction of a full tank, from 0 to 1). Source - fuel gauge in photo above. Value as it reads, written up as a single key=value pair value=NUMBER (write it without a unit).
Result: value=0.125
